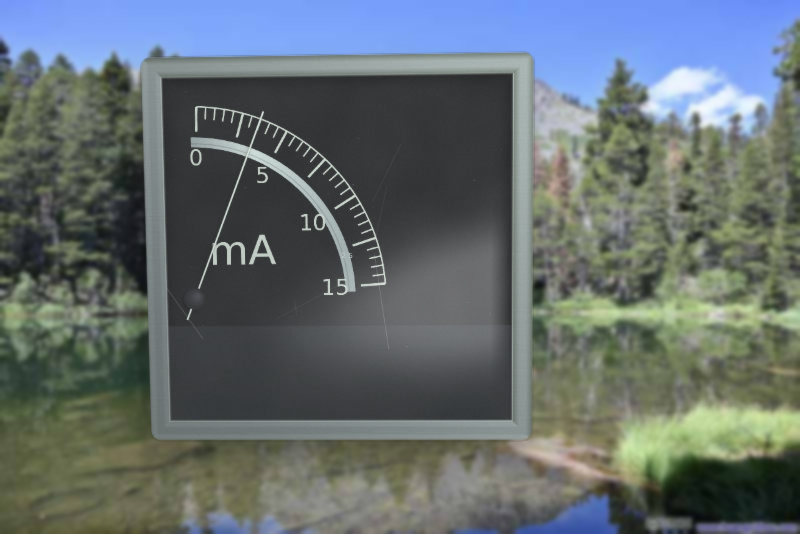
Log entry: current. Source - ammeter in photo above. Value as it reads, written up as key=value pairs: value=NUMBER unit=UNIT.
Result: value=3.5 unit=mA
